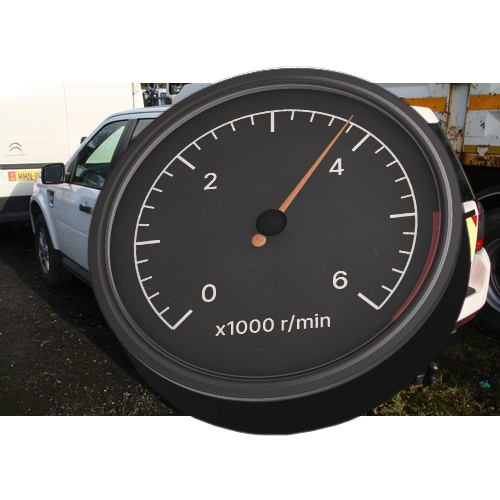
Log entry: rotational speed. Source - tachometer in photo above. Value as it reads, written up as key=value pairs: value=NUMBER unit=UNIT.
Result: value=3800 unit=rpm
